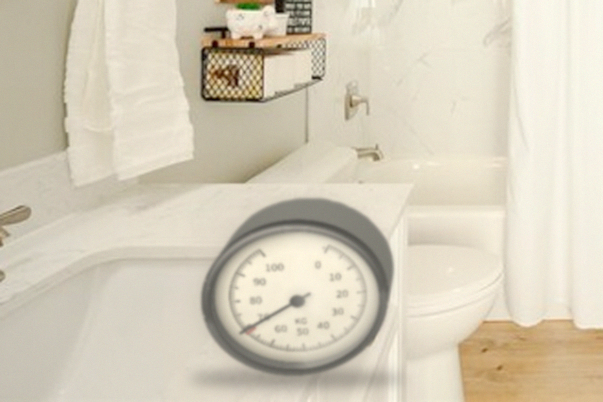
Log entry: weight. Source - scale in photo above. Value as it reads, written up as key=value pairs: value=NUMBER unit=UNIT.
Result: value=70 unit=kg
